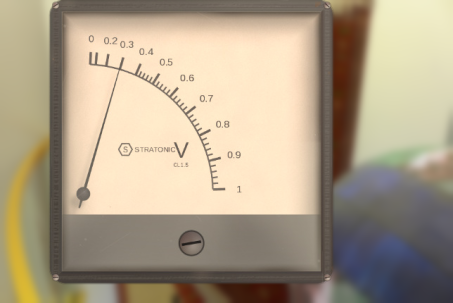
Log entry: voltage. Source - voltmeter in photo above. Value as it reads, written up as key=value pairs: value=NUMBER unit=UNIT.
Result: value=0.3 unit=V
